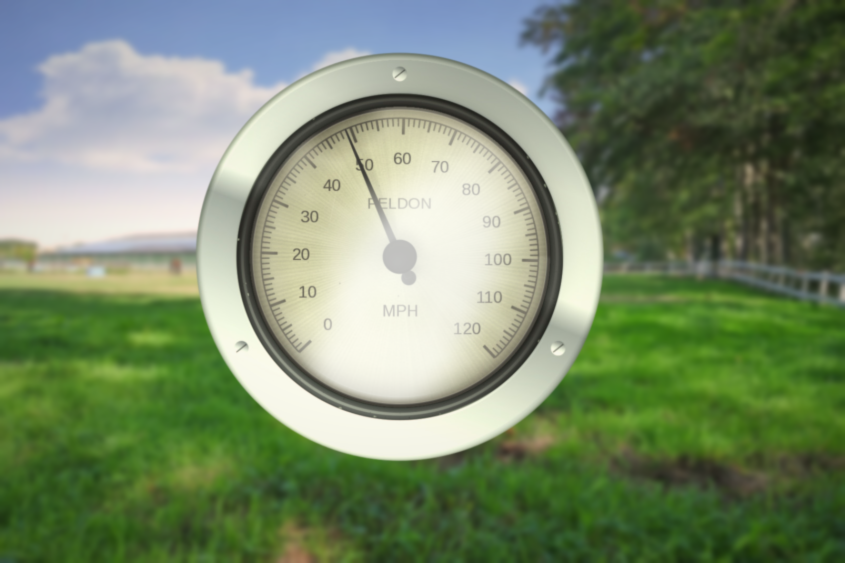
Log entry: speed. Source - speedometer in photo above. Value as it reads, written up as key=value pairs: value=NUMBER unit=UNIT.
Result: value=49 unit=mph
